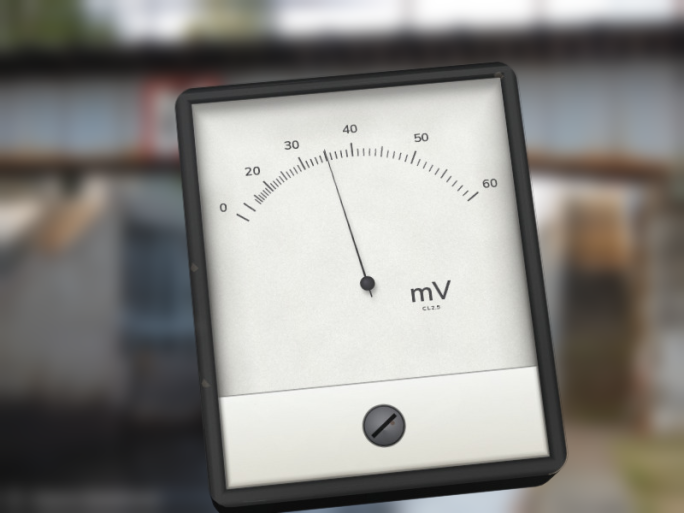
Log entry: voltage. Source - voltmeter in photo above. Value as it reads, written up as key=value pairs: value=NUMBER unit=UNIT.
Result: value=35 unit=mV
